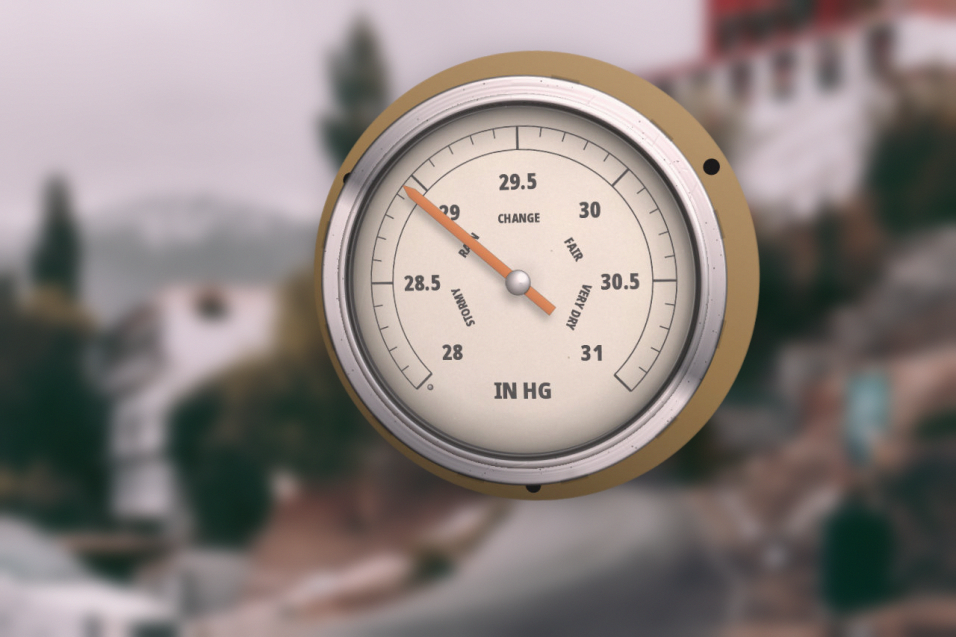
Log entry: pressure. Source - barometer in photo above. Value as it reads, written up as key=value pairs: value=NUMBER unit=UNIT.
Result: value=28.95 unit=inHg
